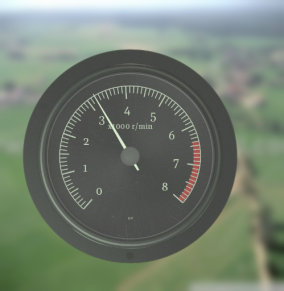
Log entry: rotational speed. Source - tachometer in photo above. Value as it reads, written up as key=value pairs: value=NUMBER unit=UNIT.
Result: value=3200 unit=rpm
